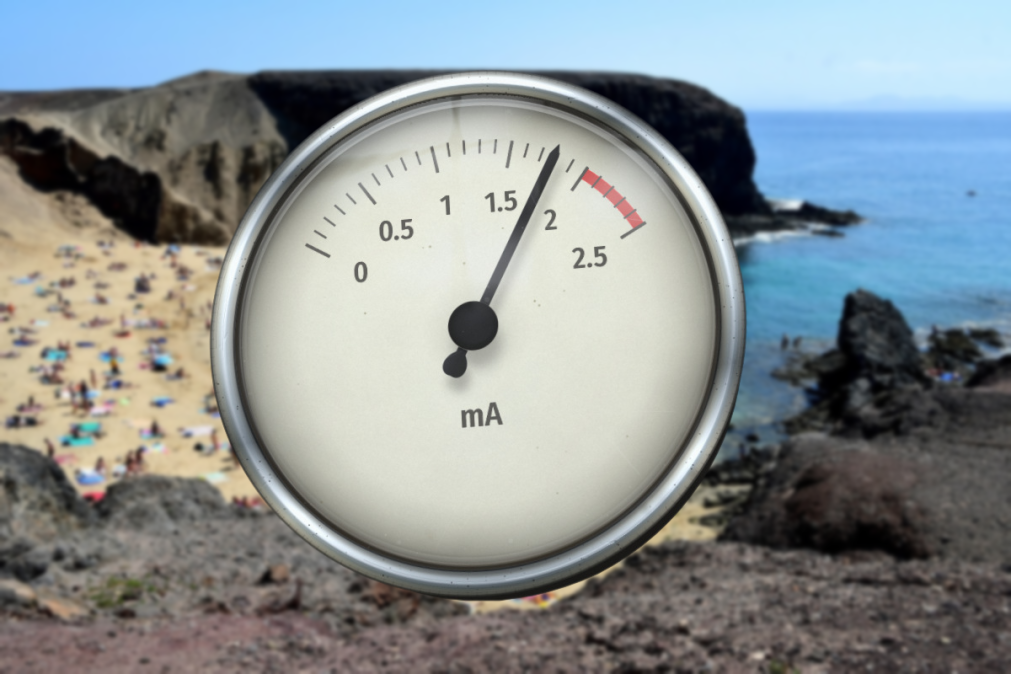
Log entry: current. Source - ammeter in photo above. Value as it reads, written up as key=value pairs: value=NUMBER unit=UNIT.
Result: value=1.8 unit=mA
